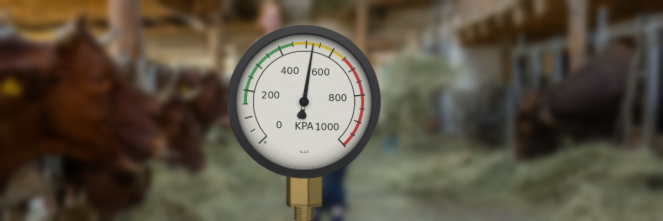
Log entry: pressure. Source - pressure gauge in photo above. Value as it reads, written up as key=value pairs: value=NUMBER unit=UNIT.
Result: value=525 unit=kPa
